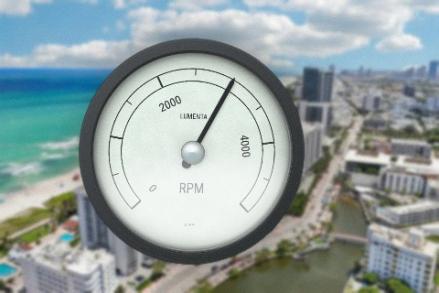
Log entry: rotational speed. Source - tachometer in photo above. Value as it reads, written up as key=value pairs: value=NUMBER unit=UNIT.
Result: value=3000 unit=rpm
